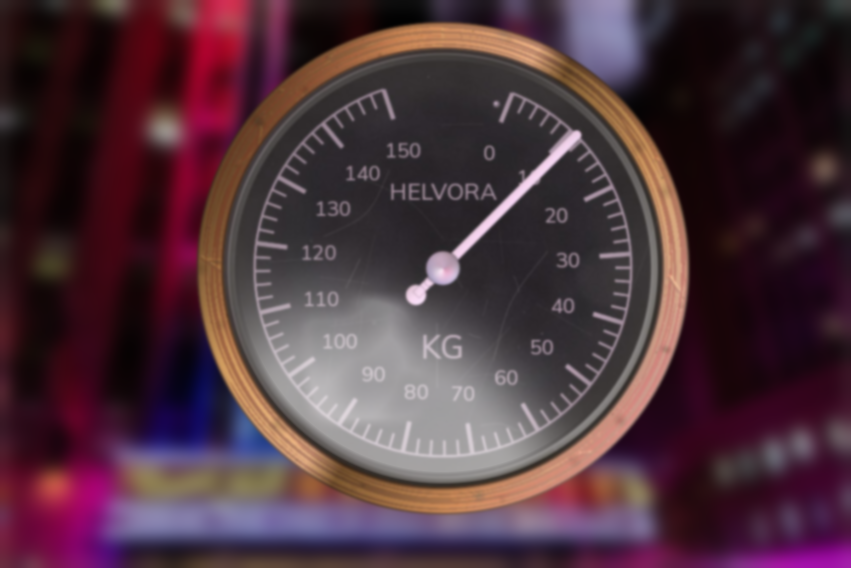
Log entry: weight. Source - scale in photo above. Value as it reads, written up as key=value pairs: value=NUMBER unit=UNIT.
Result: value=11 unit=kg
